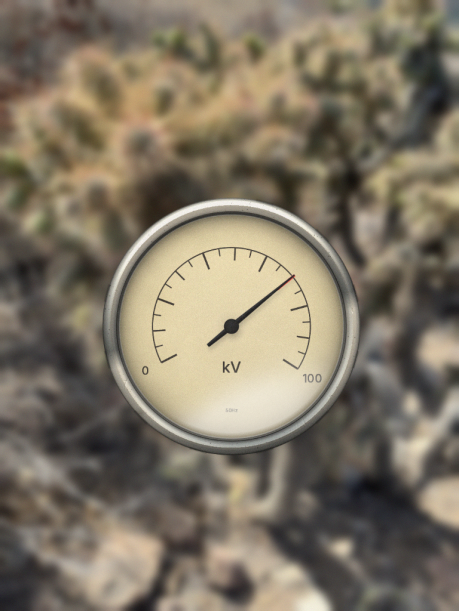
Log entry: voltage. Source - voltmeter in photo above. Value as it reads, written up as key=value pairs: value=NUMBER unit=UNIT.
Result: value=70 unit=kV
